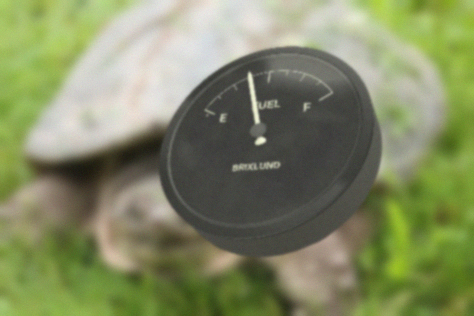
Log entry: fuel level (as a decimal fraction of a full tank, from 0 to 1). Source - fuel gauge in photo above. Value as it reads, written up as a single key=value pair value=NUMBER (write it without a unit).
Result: value=0.375
